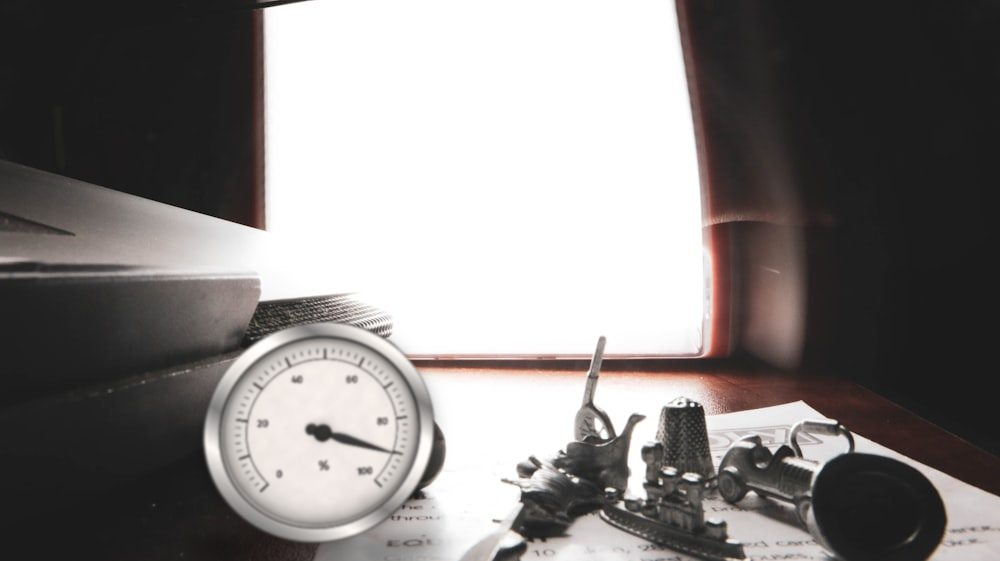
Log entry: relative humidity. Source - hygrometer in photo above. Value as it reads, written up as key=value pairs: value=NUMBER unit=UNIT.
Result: value=90 unit=%
